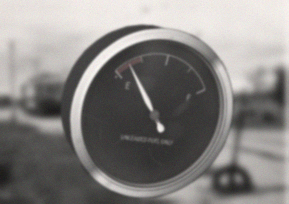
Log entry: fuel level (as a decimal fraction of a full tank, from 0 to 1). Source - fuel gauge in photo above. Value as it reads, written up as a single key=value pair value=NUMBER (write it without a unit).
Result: value=0.125
